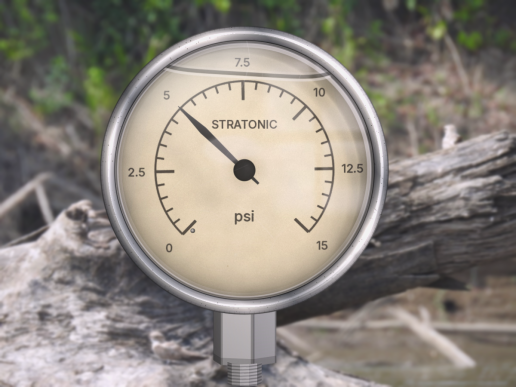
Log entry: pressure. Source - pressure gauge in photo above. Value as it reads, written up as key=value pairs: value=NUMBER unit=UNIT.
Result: value=5 unit=psi
